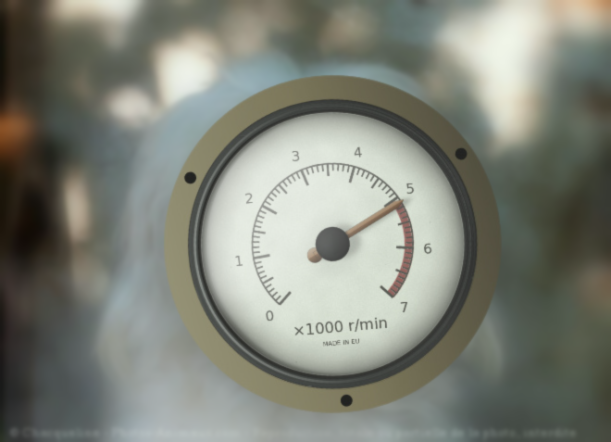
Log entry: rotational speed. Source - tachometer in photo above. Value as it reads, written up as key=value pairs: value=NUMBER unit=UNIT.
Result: value=5100 unit=rpm
